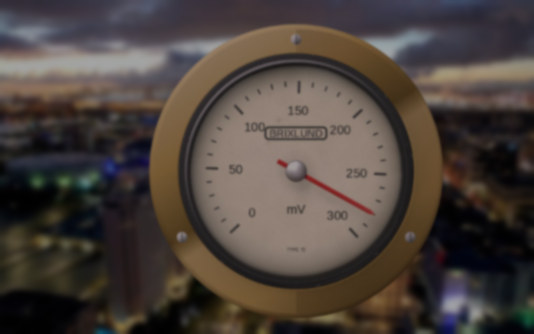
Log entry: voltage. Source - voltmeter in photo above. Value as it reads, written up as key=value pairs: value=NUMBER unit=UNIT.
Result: value=280 unit=mV
